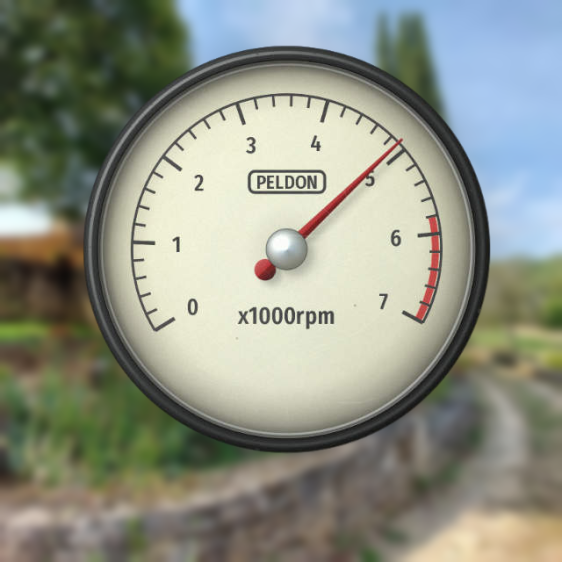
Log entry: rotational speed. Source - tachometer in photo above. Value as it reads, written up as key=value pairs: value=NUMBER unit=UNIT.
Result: value=4900 unit=rpm
